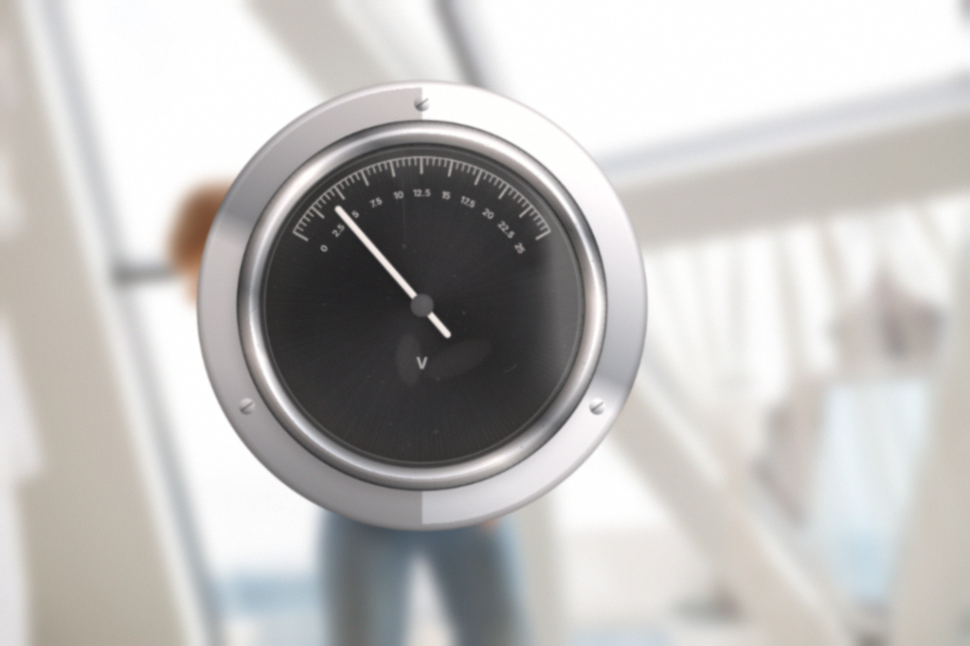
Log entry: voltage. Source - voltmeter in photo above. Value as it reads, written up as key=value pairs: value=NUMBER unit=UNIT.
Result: value=4 unit=V
